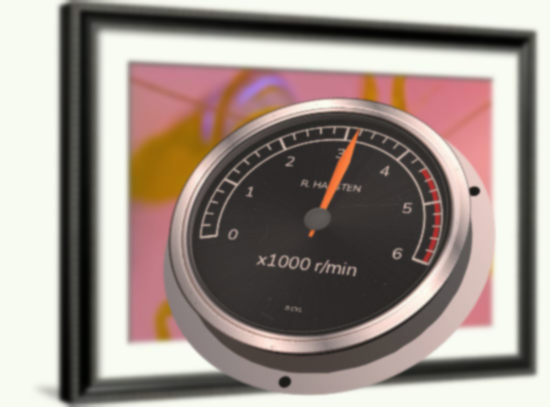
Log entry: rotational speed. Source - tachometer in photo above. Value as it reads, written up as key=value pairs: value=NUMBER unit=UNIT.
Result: value=3200 unit=rpm
